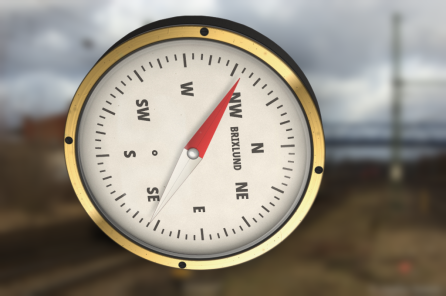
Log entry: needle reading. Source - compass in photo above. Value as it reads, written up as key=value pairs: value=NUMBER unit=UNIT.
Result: value=305 unit=°
